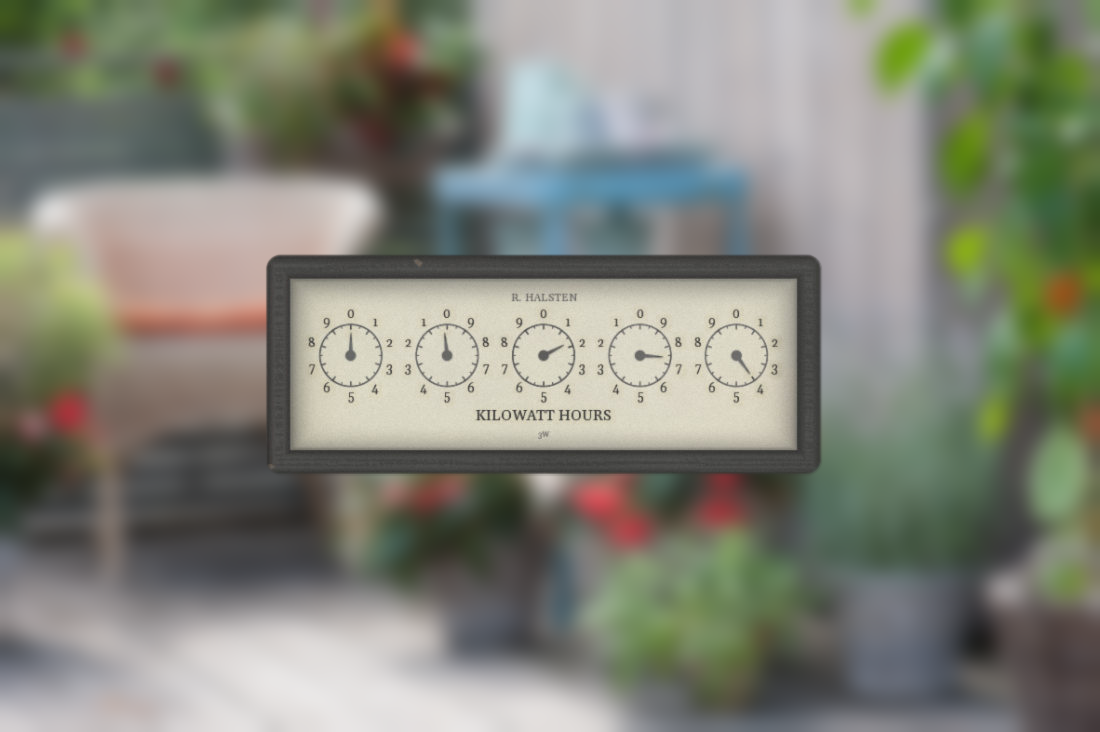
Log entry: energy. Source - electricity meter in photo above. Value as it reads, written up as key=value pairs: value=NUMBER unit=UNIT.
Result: value=174 unit=kWh
